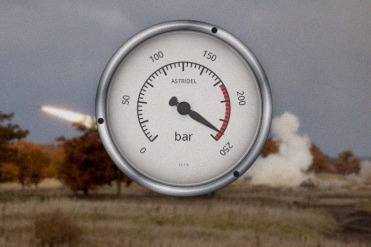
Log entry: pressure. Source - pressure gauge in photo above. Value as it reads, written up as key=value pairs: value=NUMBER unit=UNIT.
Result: value=240 unit=bar
